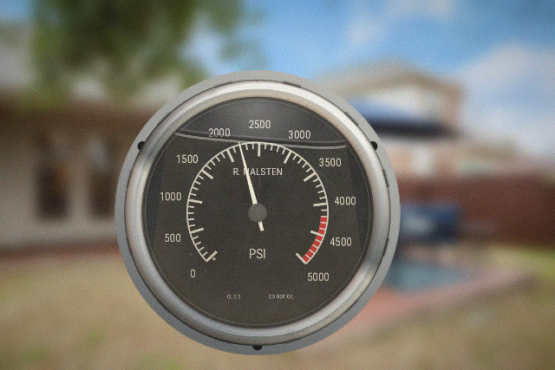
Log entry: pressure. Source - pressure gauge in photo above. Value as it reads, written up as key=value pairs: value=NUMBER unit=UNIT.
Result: value=2200 unit=psi
